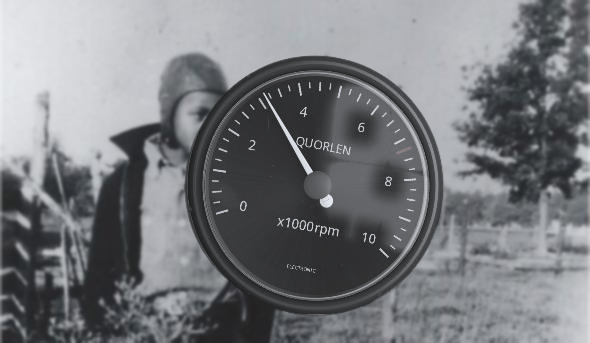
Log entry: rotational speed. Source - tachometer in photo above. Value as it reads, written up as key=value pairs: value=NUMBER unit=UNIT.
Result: value=3125 unit=rpm
